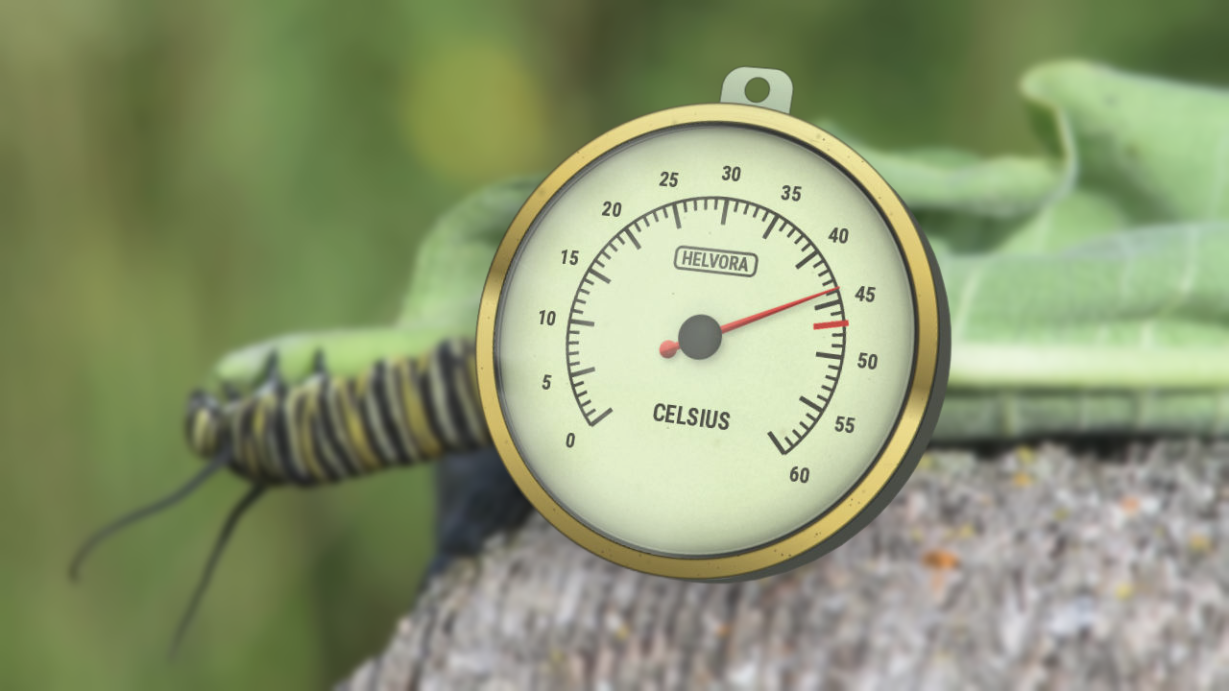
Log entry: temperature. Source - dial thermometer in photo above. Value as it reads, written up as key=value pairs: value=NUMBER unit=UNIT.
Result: value=44 unit=°C
